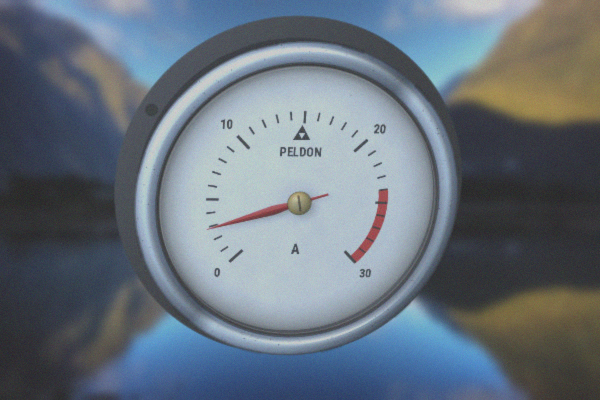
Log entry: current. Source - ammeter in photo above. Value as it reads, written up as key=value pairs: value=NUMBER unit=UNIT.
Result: value=3 unit=A
